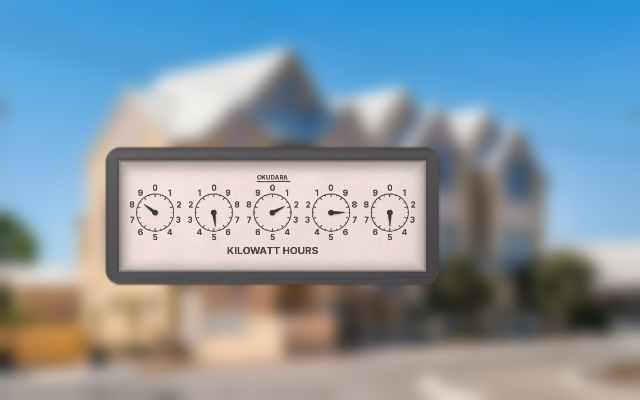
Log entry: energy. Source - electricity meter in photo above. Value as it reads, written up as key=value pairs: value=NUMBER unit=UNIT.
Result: value=85175 unit=kWh
